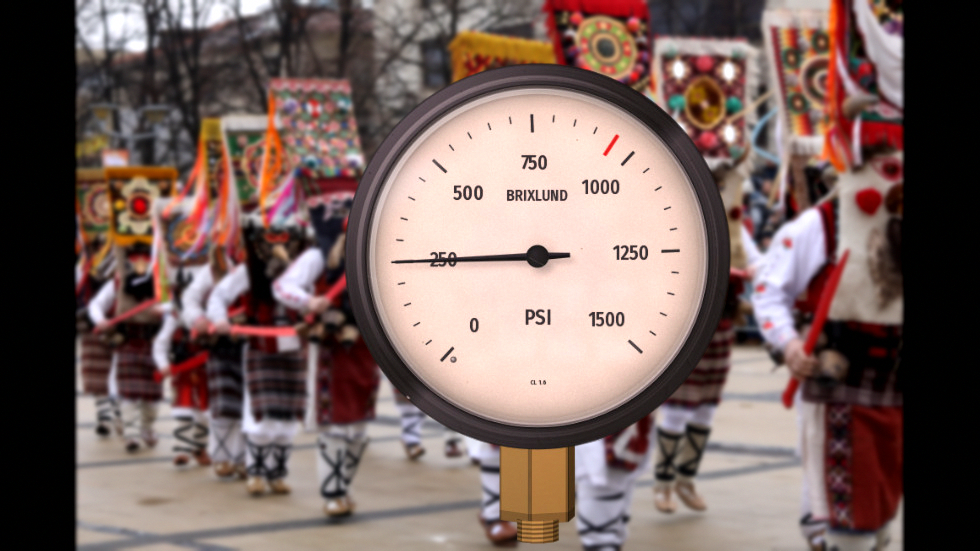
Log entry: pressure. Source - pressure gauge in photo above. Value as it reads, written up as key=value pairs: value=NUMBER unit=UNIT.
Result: value=250 unit=psi
